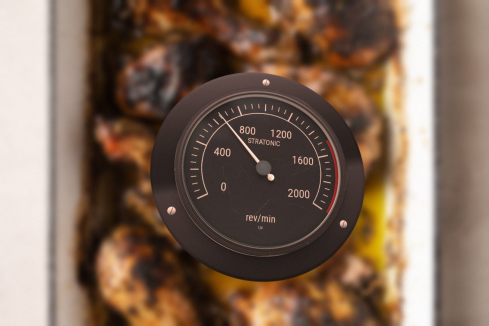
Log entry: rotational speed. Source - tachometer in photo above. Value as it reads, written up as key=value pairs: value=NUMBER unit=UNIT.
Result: value=650 unit=rpm
